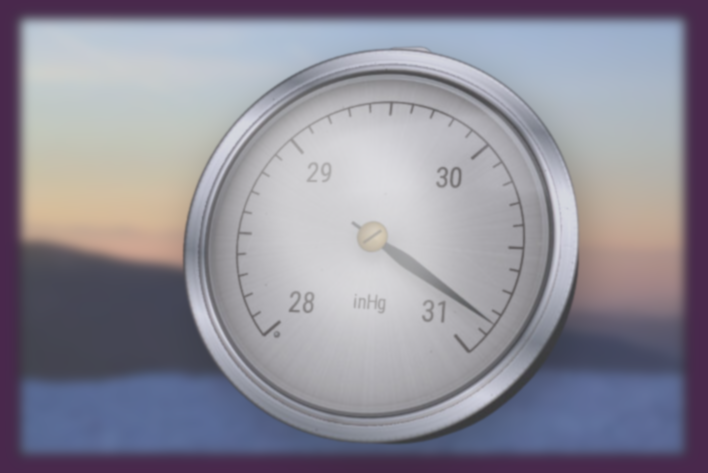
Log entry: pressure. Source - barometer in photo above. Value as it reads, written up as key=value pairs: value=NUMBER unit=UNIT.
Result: value=30.85 unit=inHg
